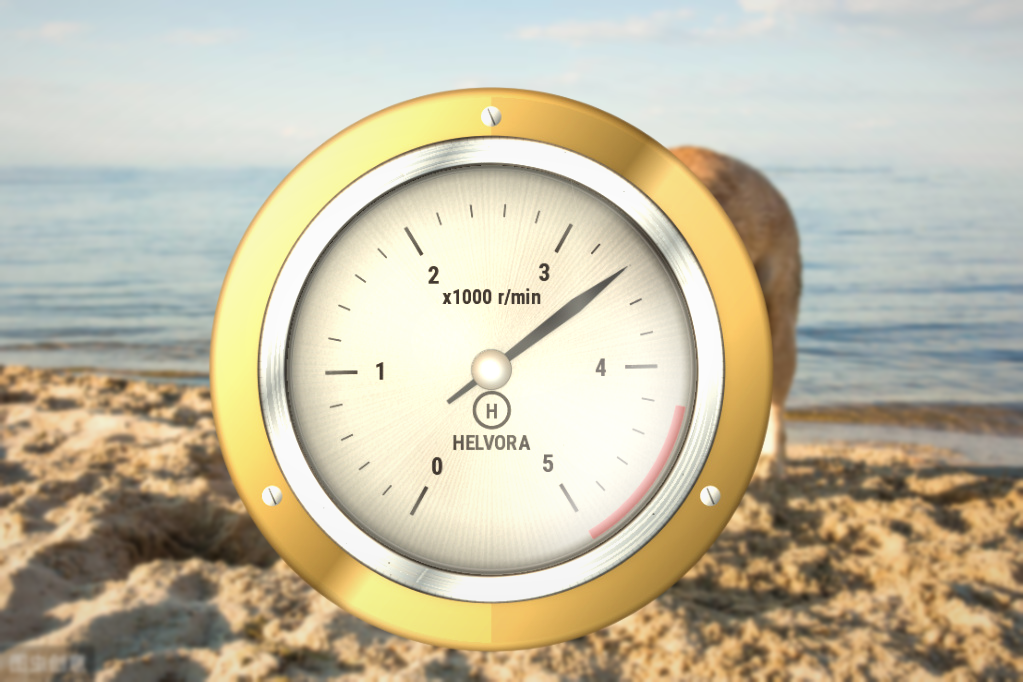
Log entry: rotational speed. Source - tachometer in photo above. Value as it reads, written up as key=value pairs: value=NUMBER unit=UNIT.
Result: value=3400 unit=rpm
